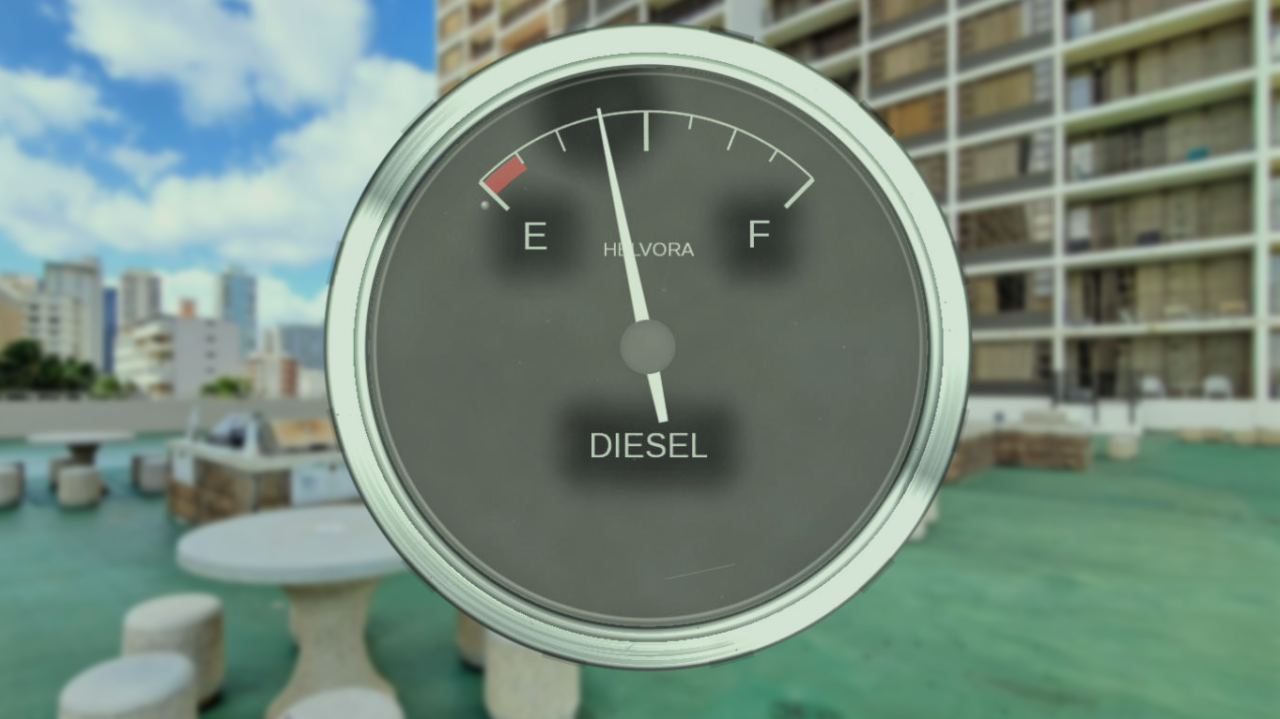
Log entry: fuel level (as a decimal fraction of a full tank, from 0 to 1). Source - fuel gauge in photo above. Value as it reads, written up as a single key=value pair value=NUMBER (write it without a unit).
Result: value=0.375
